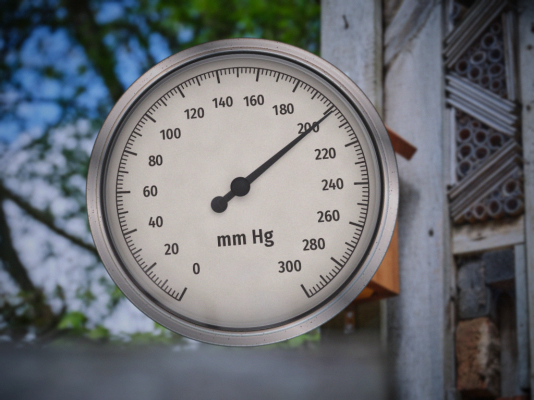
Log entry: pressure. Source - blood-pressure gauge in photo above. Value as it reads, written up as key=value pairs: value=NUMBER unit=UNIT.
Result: value=202 unit=mmHg
